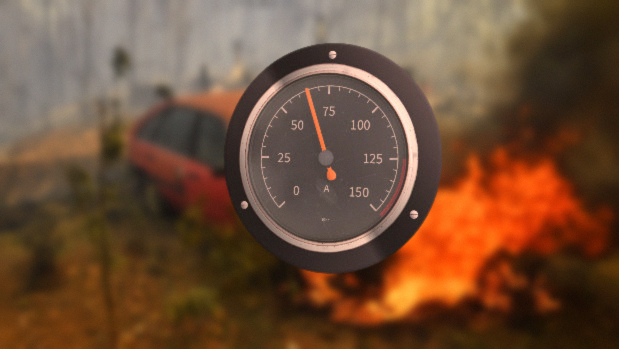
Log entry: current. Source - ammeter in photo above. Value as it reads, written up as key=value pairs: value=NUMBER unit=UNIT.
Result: value=65 unit=A
